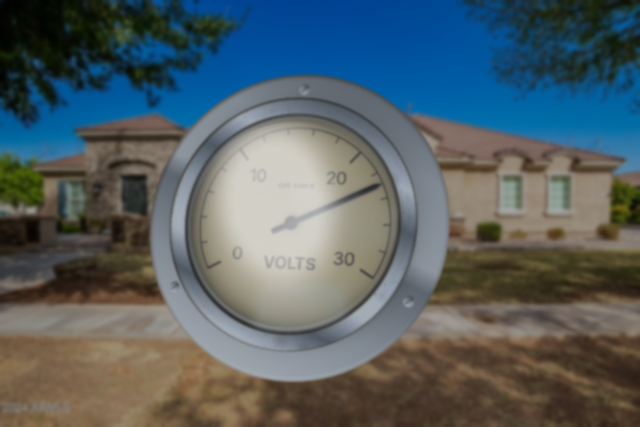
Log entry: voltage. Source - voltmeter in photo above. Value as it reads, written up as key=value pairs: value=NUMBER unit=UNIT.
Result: value=23 unit=V
